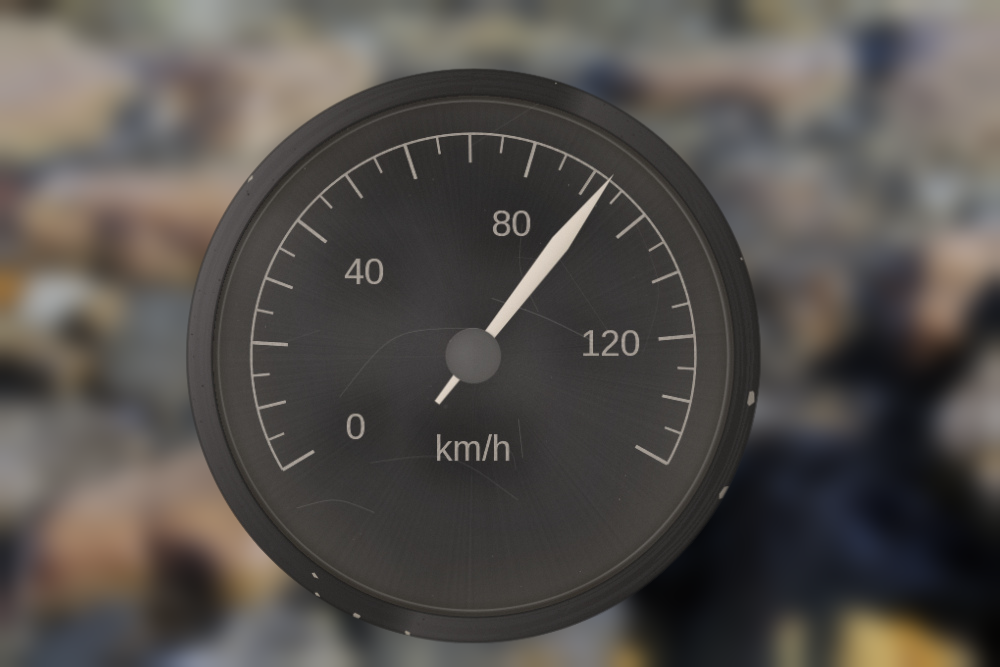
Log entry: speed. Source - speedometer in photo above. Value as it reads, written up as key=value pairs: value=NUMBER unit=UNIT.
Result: value=92.5 unit=km/h
